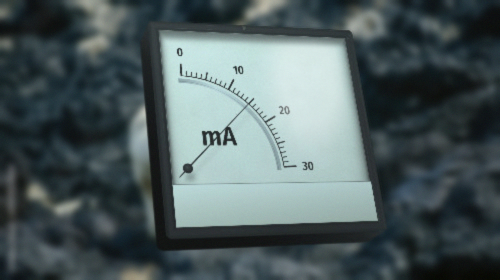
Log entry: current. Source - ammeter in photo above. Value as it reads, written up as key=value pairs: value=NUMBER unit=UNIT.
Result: value=15 unit=mA
